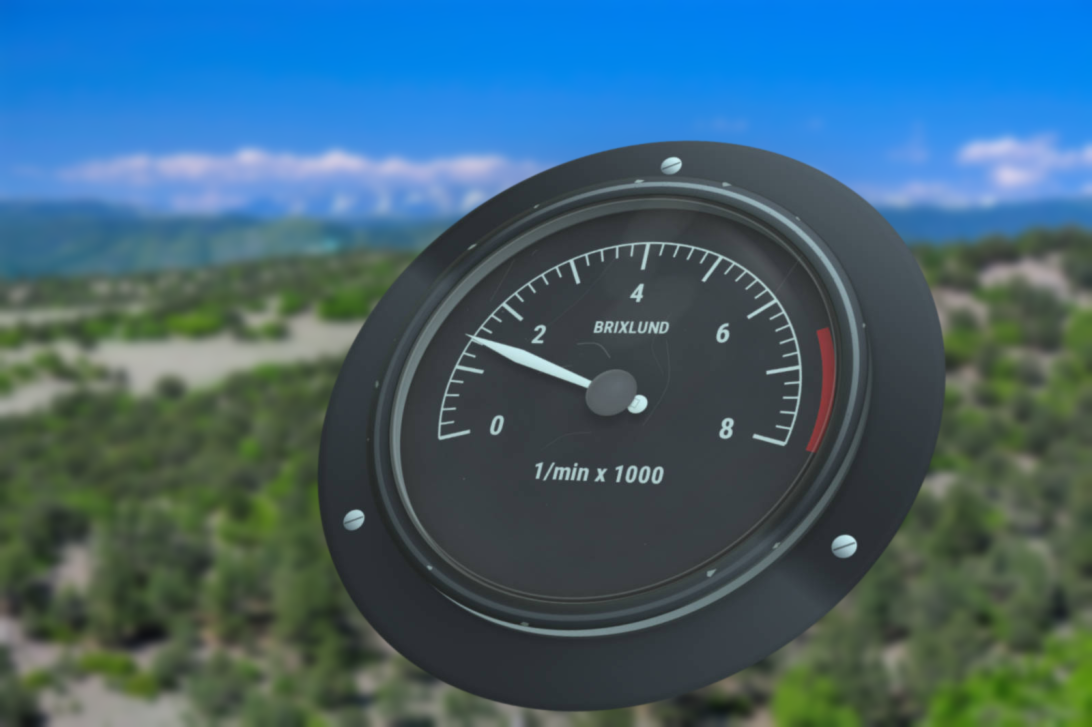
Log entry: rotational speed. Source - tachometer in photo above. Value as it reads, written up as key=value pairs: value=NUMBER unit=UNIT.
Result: value=1400 unit=rpm
